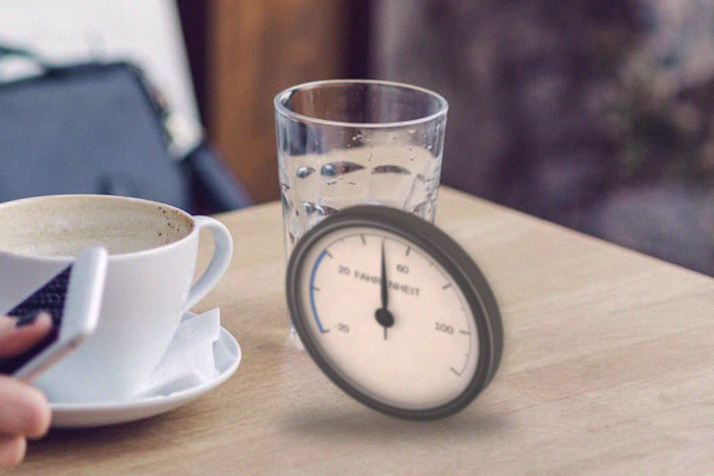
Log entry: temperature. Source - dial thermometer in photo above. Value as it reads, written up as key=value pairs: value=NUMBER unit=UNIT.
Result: value=50 unit=°F
